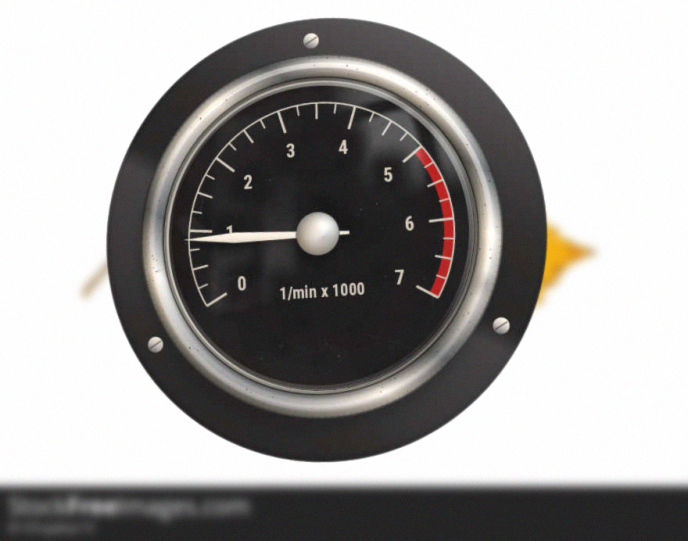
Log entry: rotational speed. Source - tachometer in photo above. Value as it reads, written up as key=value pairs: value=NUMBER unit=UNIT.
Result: value=875 unit=rpm
